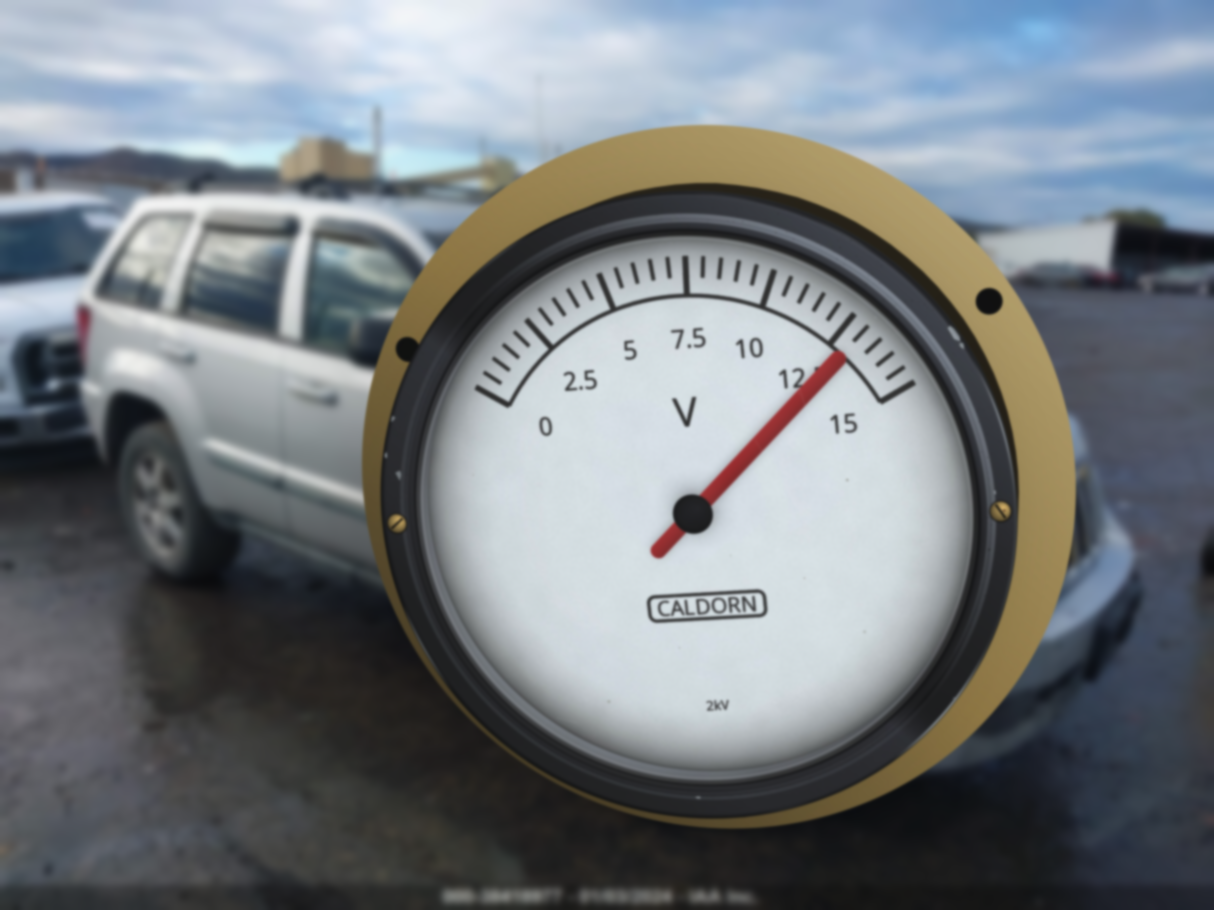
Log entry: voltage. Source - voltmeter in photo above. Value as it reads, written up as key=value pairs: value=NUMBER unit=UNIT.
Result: value=13 unit=V
